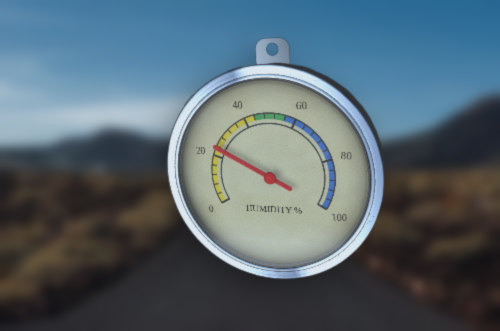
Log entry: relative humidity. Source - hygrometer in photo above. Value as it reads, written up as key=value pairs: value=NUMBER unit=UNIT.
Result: value=24 unit=%
